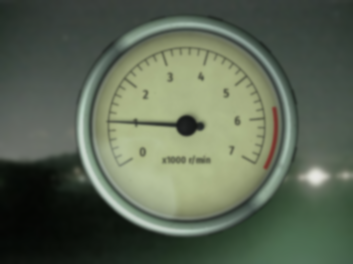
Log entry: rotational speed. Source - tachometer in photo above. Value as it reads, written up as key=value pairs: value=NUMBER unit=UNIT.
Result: value=1000 unit=rpm
